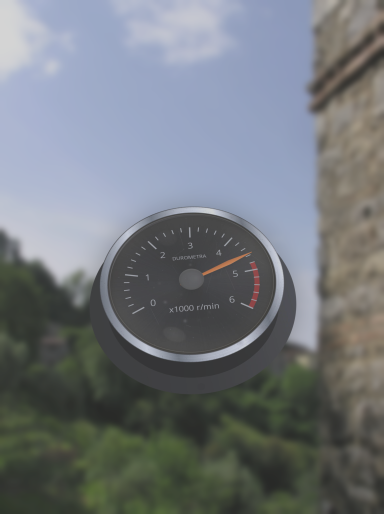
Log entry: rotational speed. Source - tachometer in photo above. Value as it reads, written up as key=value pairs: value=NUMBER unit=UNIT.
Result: value=4600 unit=rpm
